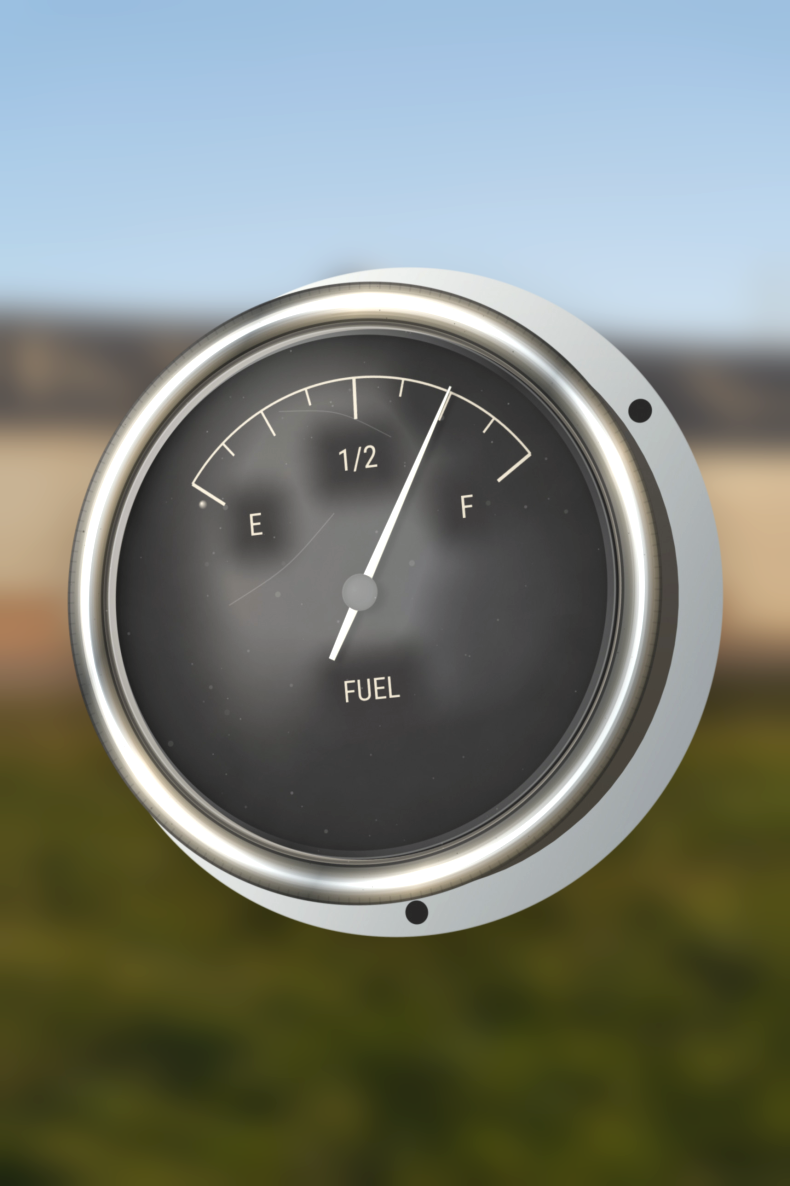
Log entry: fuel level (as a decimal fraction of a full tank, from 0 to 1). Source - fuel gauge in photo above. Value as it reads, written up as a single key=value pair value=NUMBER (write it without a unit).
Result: value=0.75
